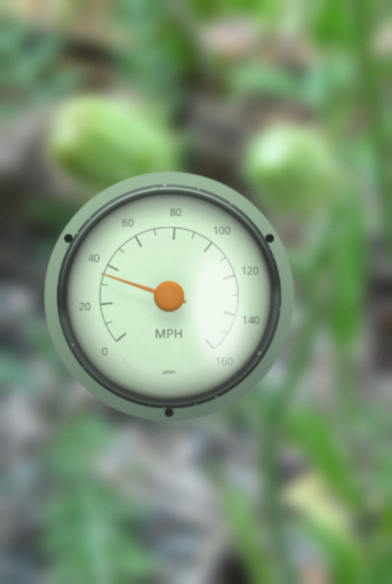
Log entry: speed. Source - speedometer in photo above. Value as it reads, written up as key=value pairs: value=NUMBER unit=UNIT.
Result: value=35 unit=mph
